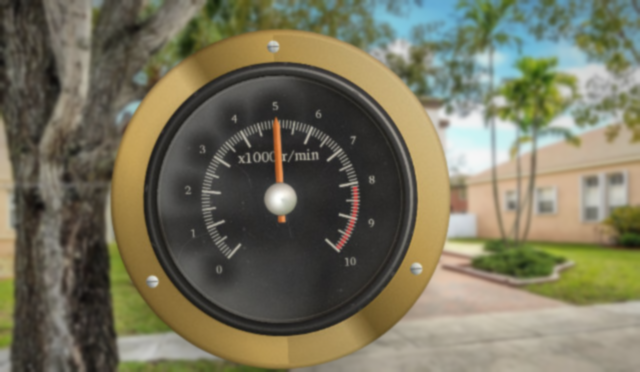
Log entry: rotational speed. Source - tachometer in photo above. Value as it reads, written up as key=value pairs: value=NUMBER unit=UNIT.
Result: value=5000 unit=rpm
